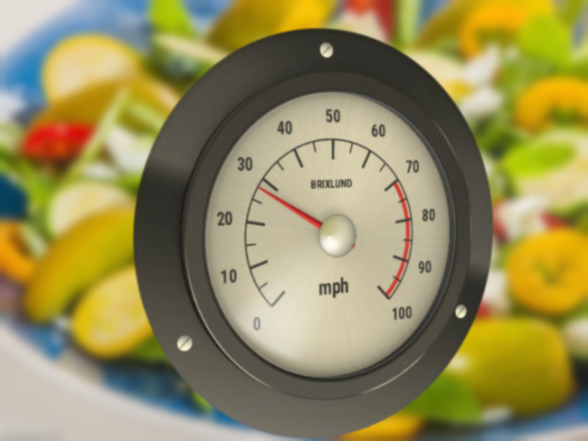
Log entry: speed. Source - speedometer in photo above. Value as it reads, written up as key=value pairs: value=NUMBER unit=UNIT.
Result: value=27.5 unit=mph
